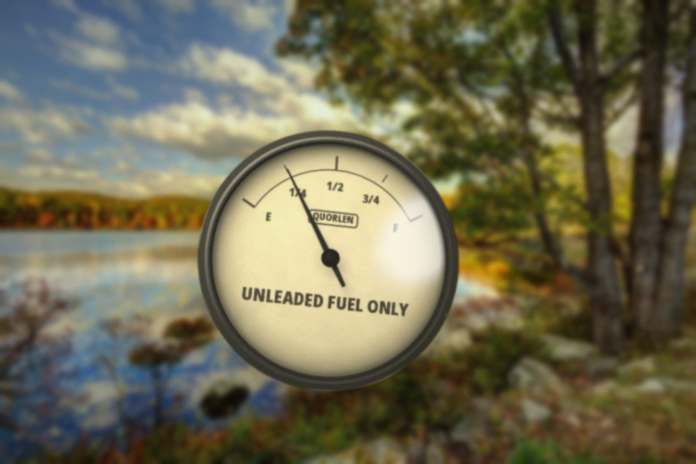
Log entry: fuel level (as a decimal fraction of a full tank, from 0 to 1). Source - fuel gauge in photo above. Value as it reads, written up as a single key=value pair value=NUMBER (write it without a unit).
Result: value=0.25
